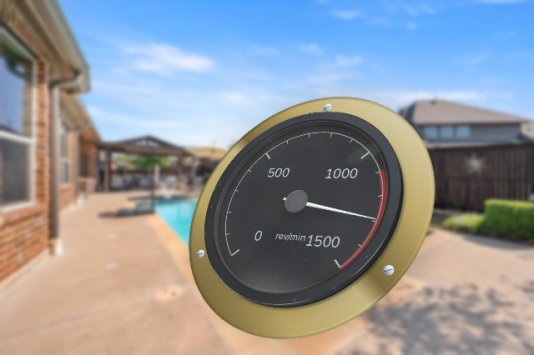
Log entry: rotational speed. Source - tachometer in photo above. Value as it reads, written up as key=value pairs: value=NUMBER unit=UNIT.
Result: value=1300 unit=rpm
